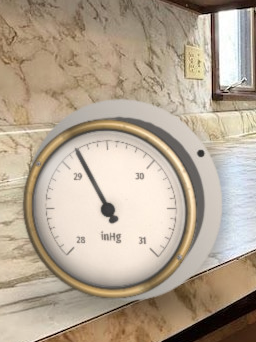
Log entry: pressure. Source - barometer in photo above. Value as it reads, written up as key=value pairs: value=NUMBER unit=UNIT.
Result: value=29.2 unit=inHg
